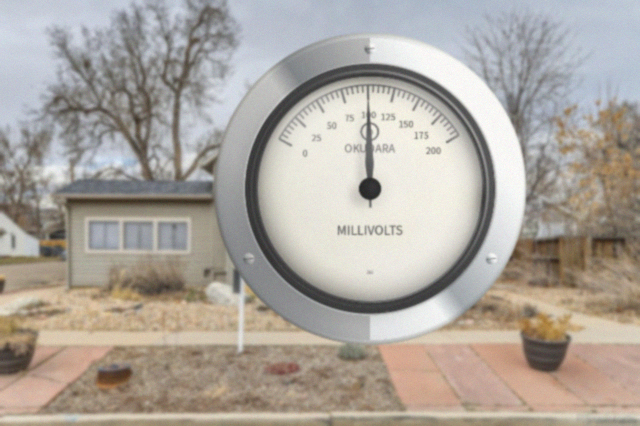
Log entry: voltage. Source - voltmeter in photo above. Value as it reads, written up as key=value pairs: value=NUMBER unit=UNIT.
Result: value=100 unit=mV
